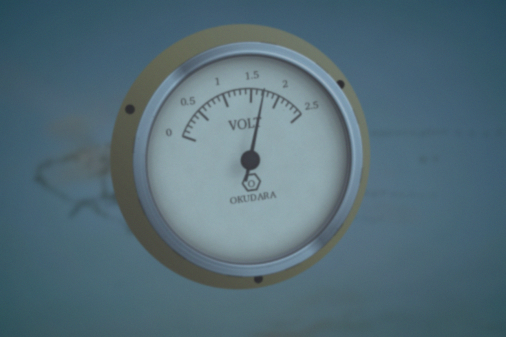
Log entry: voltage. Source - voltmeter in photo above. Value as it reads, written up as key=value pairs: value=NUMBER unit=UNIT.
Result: value=1.7 unit=V
